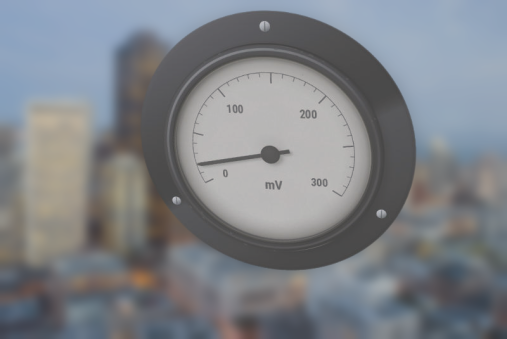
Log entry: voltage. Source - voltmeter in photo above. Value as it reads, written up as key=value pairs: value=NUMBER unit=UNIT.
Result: value=20 unit=mV
